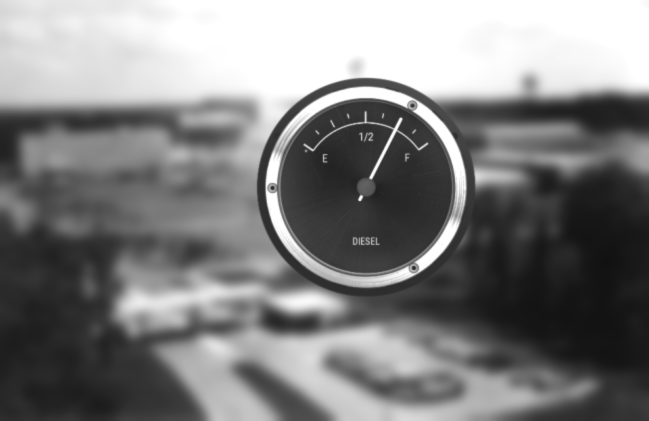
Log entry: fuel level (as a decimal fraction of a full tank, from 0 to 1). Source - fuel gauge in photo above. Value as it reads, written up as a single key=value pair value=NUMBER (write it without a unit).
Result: value=0.75
